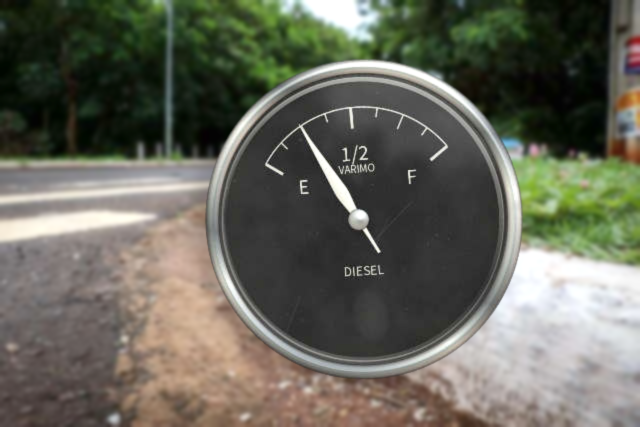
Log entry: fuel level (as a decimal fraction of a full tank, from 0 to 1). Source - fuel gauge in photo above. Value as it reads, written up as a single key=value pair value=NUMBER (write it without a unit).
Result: value=0.25
